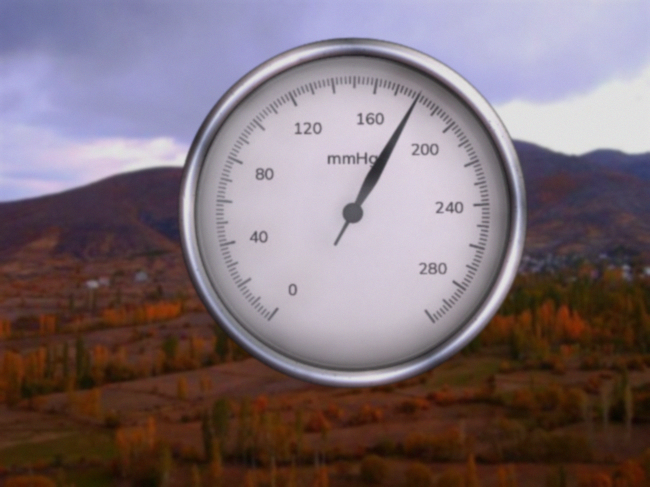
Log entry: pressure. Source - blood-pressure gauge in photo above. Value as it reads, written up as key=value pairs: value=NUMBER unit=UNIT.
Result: value=180 unit=mmHg
